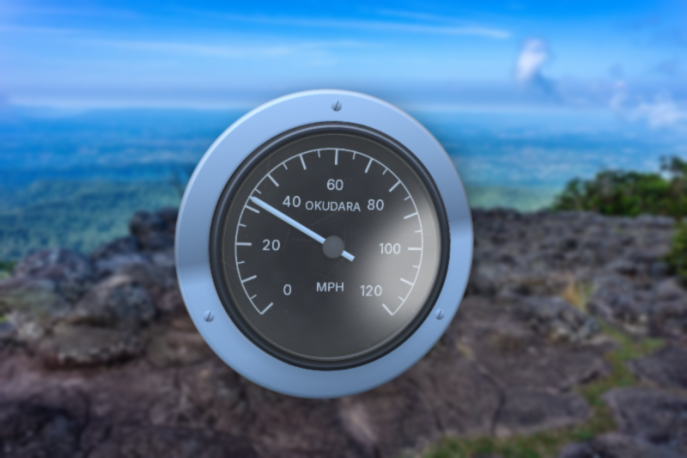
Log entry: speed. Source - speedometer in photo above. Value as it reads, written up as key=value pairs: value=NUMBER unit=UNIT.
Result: value=32.5 unit=mph
